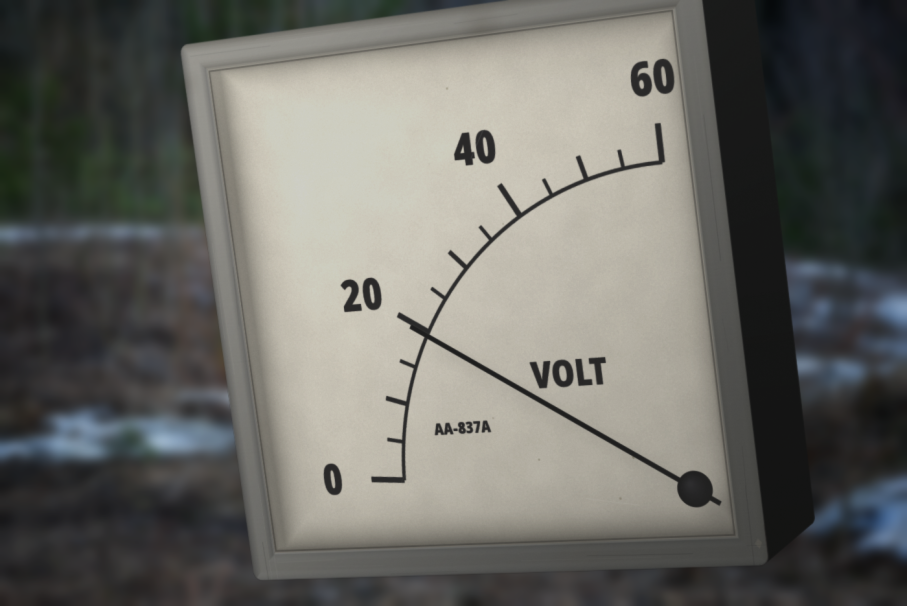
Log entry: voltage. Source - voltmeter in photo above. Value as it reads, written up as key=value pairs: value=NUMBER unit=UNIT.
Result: value=20 unit=V
